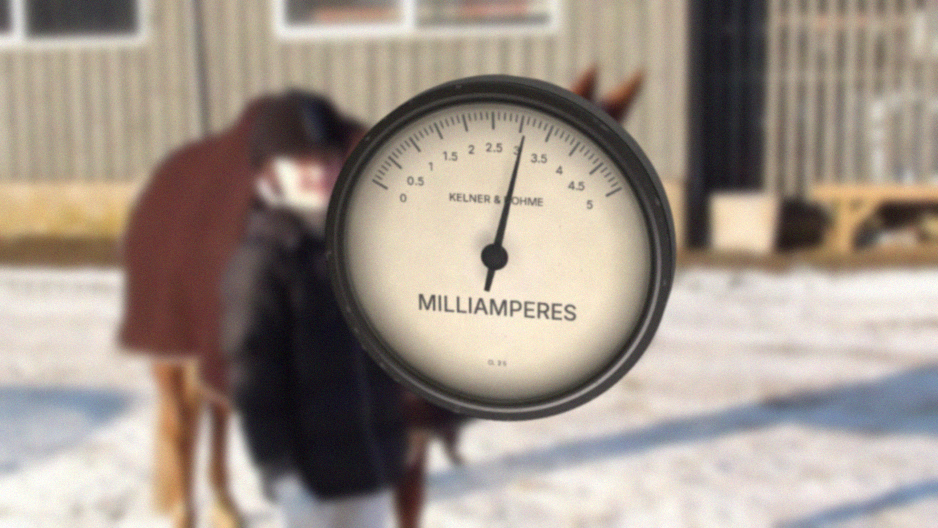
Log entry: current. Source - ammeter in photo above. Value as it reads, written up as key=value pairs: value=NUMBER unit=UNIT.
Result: value=3.1 unit=mA
